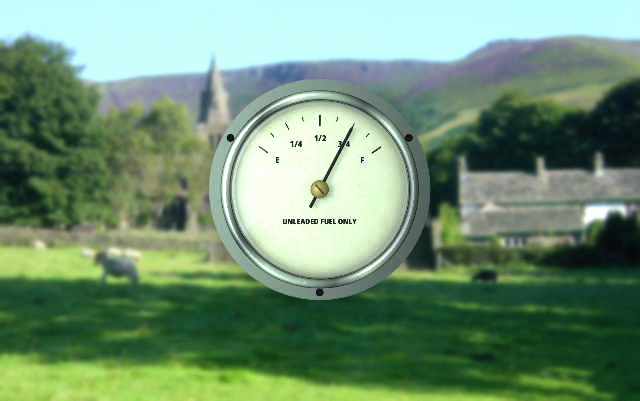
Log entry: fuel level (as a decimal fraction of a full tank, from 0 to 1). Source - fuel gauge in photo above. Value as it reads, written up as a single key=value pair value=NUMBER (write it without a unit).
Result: value=0.75
